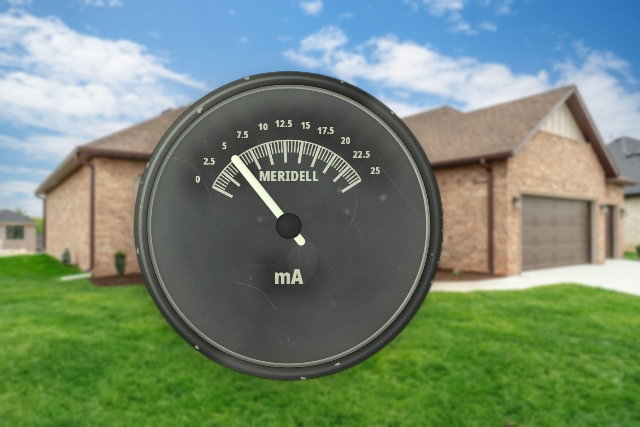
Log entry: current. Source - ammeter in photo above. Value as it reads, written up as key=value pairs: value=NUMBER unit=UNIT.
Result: value=5 unit=mA
